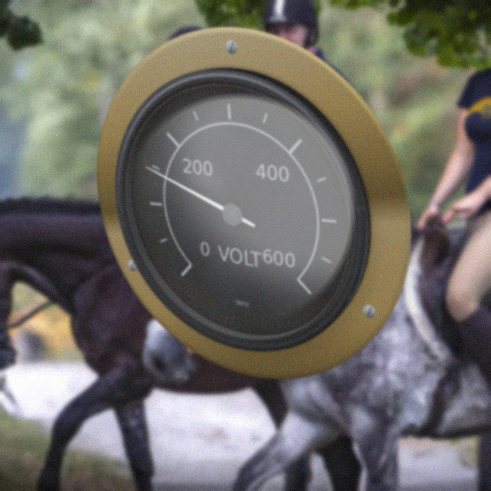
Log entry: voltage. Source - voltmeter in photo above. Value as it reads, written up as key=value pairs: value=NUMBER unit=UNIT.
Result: value=150 unit=V
